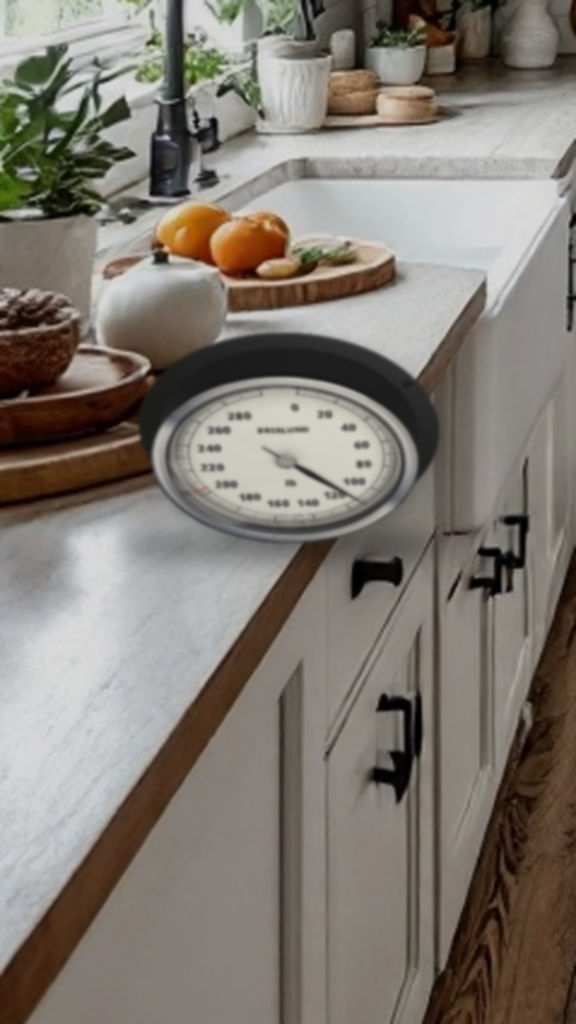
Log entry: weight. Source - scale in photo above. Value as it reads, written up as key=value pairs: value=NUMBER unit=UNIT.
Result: value=110 unit=lb
